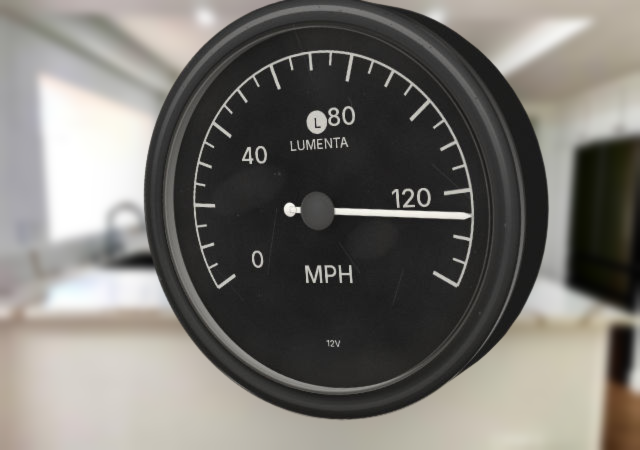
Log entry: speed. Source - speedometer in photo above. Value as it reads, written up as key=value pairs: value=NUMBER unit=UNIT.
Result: value=125 unit=mph
